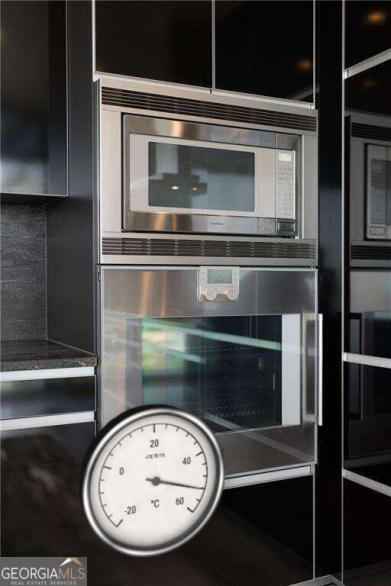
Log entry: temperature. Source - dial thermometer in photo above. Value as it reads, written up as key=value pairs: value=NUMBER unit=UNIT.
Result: value=52 unit=°C
